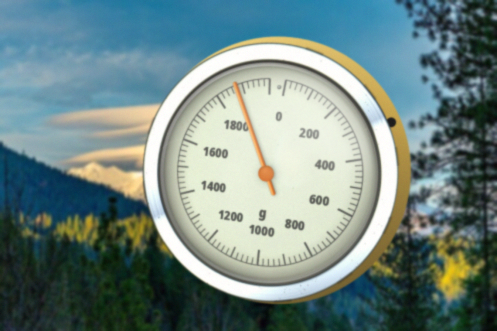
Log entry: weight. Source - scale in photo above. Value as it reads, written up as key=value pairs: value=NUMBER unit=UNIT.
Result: value=1880 unit=g
